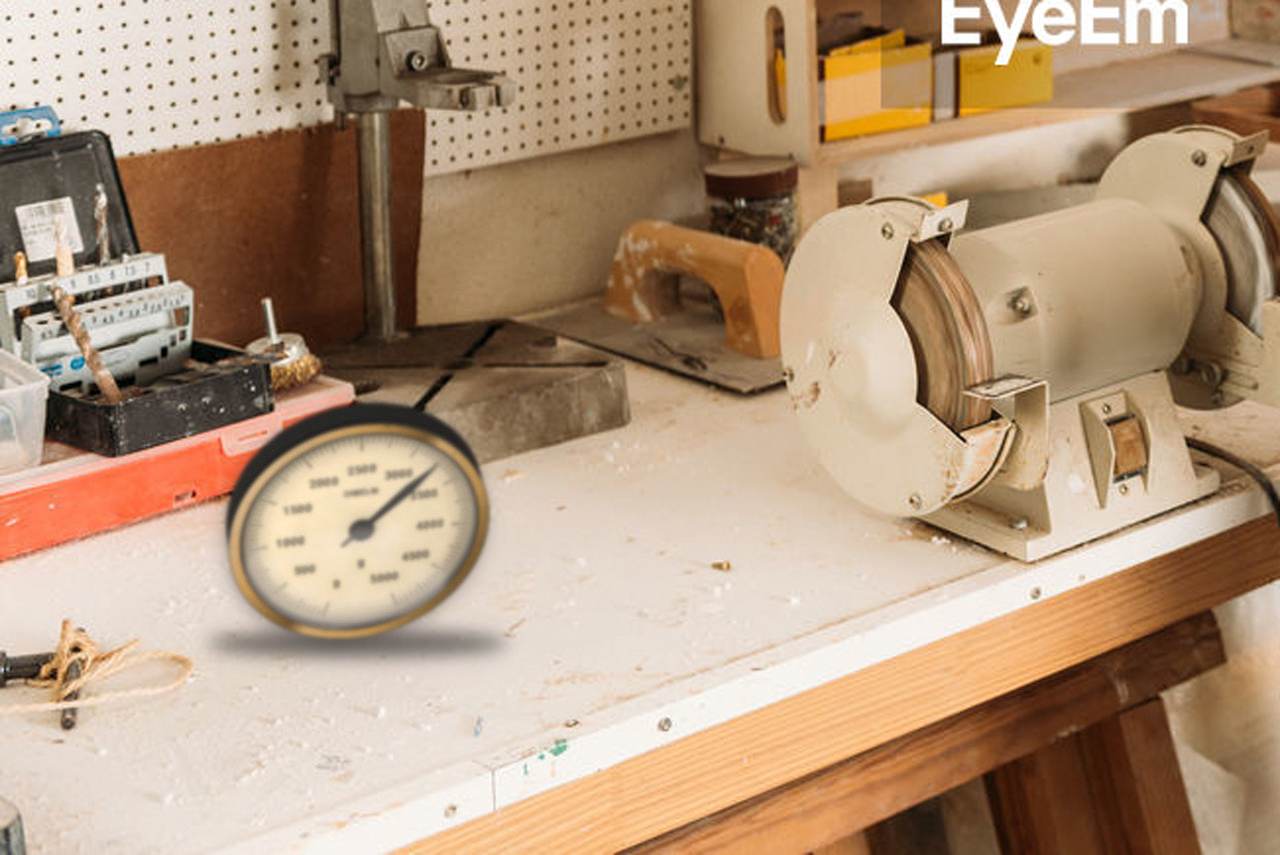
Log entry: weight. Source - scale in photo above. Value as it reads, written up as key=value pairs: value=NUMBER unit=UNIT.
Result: value=3250 unit=g
